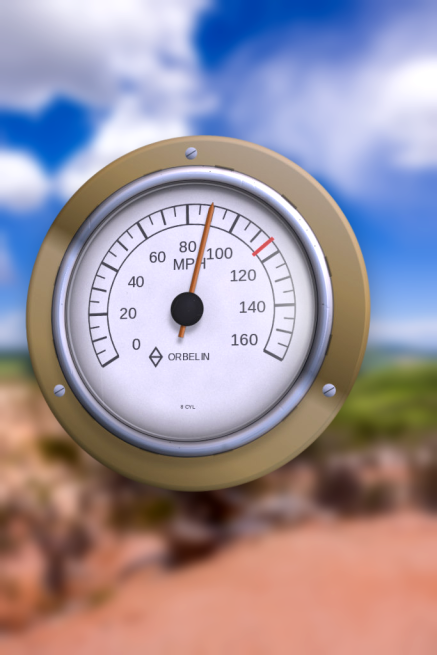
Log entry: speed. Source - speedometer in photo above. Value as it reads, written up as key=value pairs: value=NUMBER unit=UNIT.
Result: value=90 unit=mph
